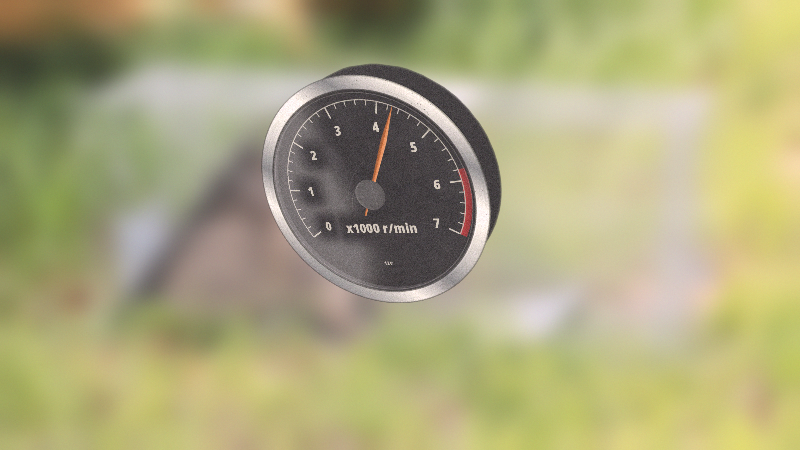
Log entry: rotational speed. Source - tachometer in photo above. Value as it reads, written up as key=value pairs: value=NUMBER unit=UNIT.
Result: value=4300 unit=rpm
